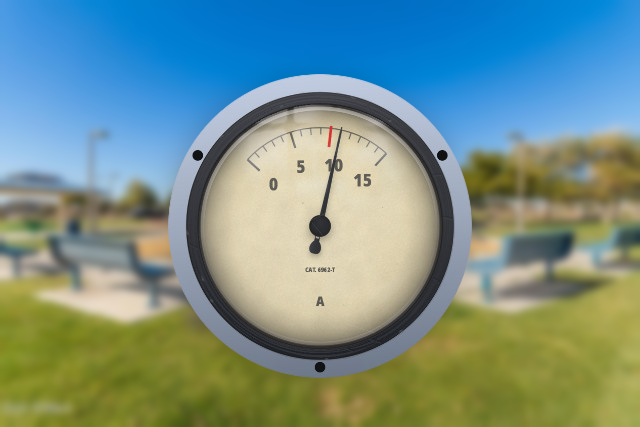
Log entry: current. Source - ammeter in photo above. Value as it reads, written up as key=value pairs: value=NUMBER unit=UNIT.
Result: value=10 unit=A
